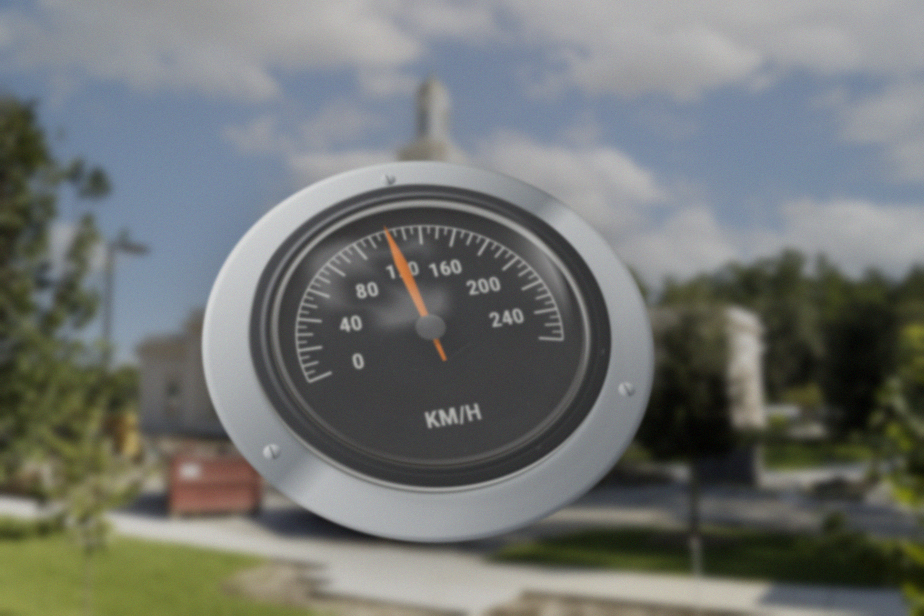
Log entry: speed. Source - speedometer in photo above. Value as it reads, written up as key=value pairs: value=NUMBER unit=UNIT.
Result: value=120 unit=km/h
